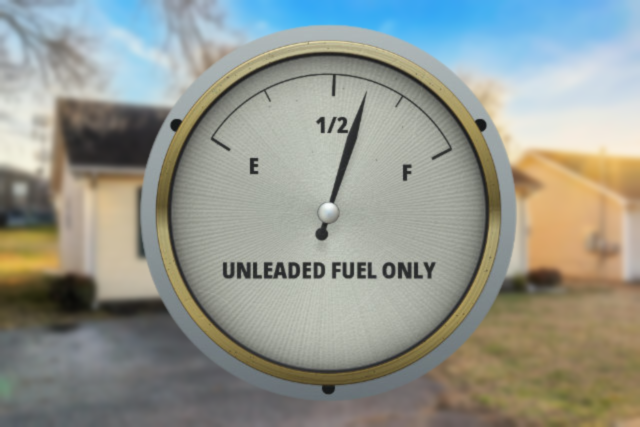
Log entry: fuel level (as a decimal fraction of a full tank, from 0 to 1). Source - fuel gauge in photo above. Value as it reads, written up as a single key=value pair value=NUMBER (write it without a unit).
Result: value=0.625
